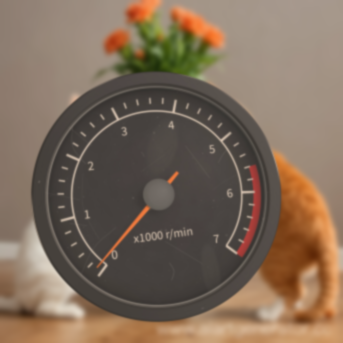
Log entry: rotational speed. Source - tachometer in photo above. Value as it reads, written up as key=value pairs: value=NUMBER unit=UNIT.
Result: value=100 unit=rpm
